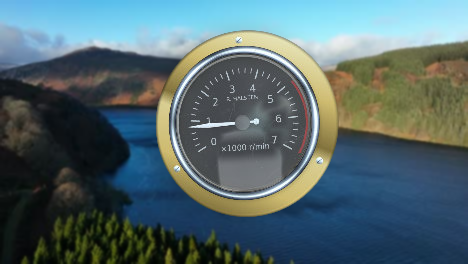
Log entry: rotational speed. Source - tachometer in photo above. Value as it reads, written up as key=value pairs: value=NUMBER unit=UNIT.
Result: value=800 unit=rpm
